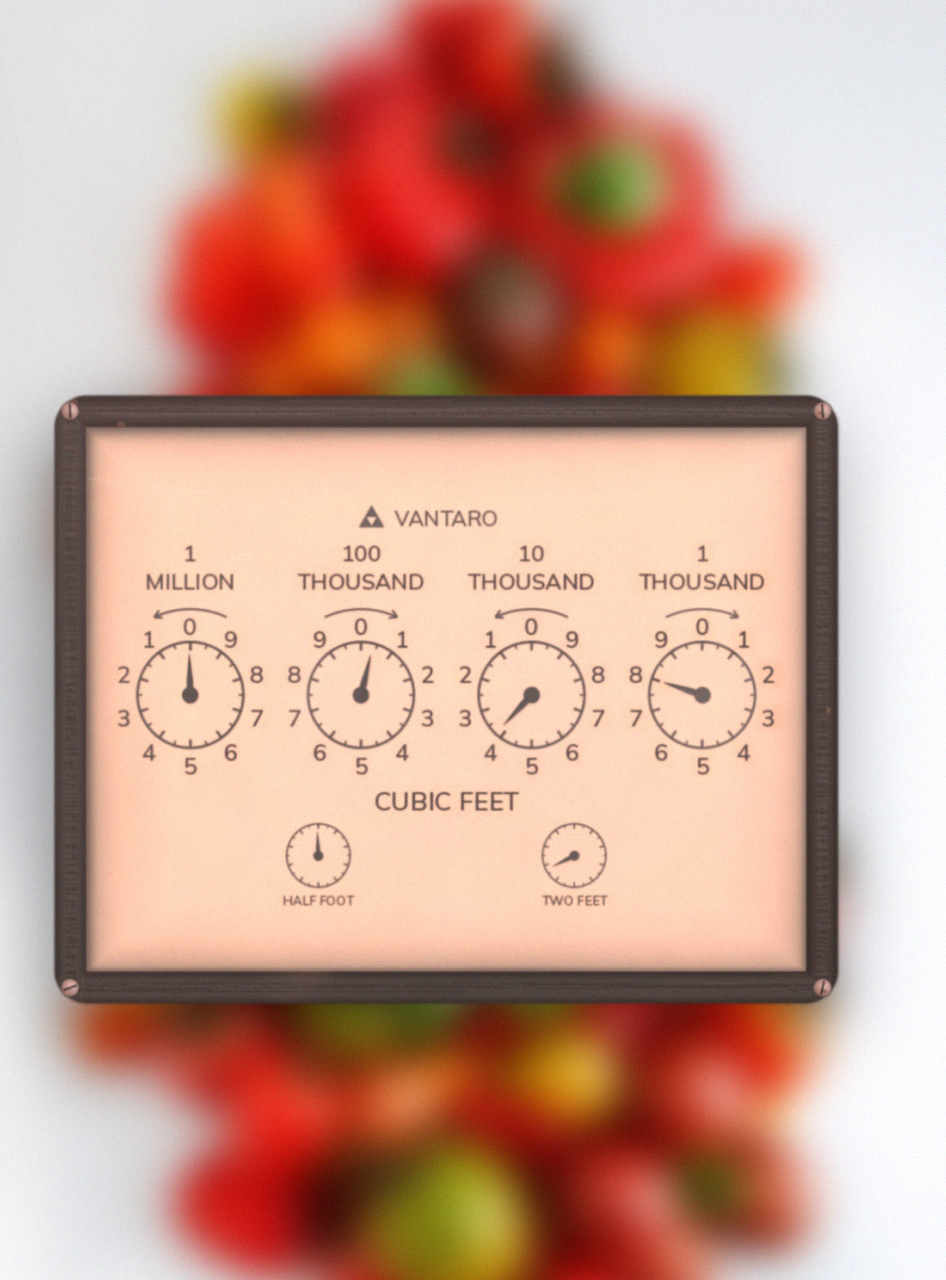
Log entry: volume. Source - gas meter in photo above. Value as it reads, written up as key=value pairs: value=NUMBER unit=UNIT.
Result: value=3800 unit=ft³
